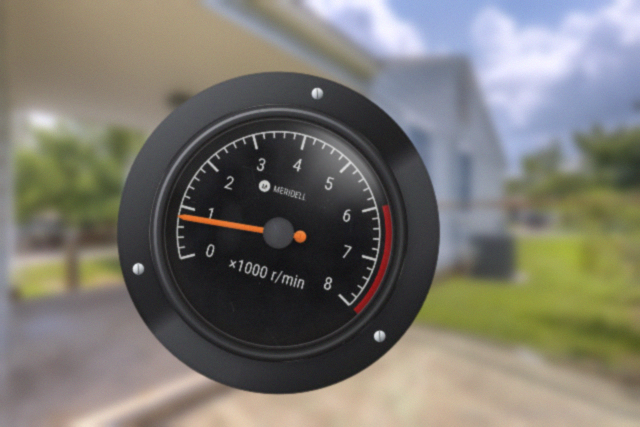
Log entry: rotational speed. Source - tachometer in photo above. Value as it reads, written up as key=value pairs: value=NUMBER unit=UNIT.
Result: value=800 unit=rpm
